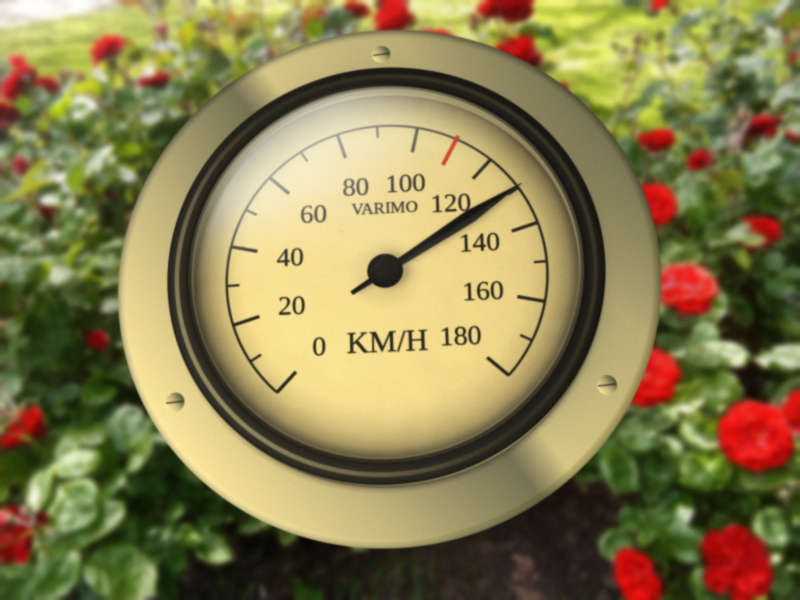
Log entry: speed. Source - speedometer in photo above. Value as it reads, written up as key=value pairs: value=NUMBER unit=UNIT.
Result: value=130 unit=km/h
